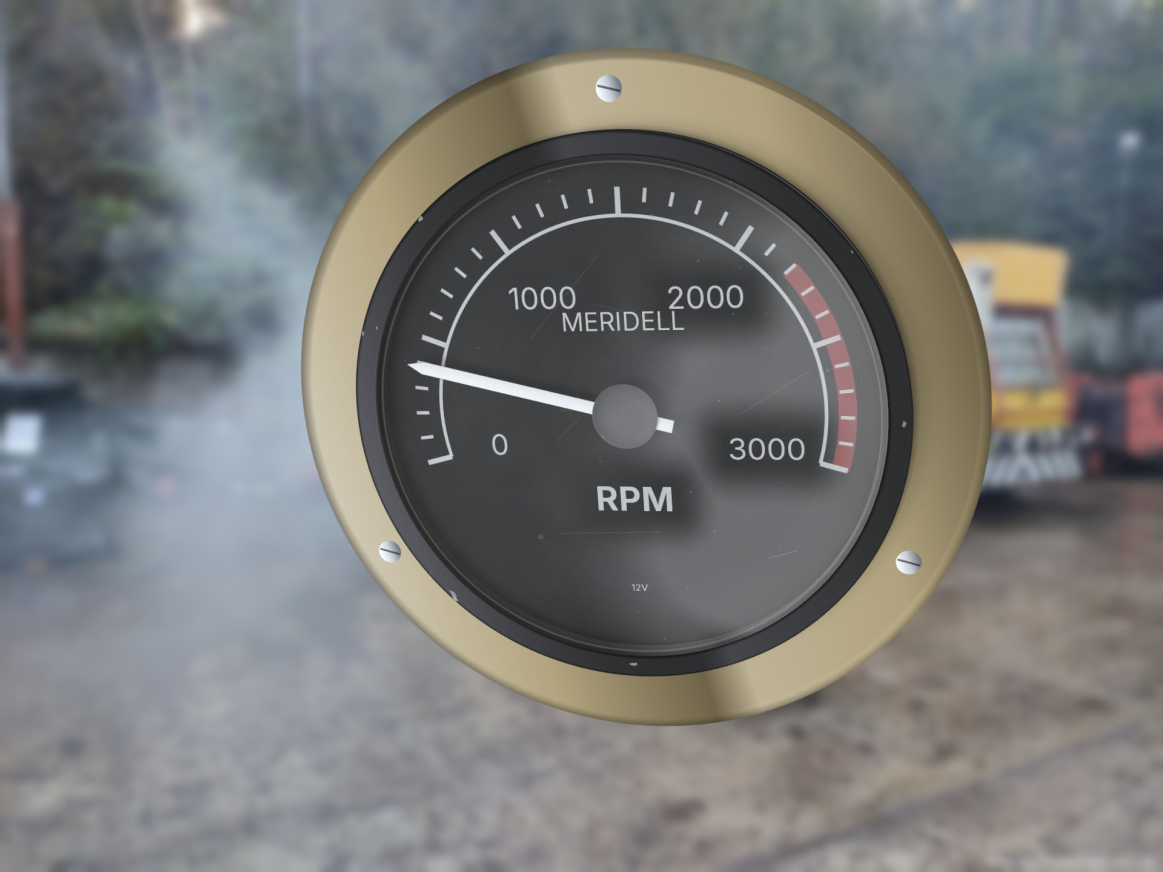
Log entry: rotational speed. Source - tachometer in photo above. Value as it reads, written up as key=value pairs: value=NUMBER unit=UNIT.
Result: value=400 unit=rpm
